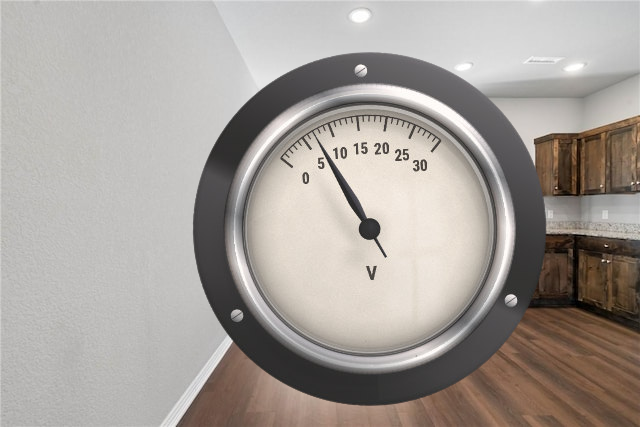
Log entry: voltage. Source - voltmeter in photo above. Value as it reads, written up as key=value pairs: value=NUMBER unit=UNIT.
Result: value=7 unit=V
